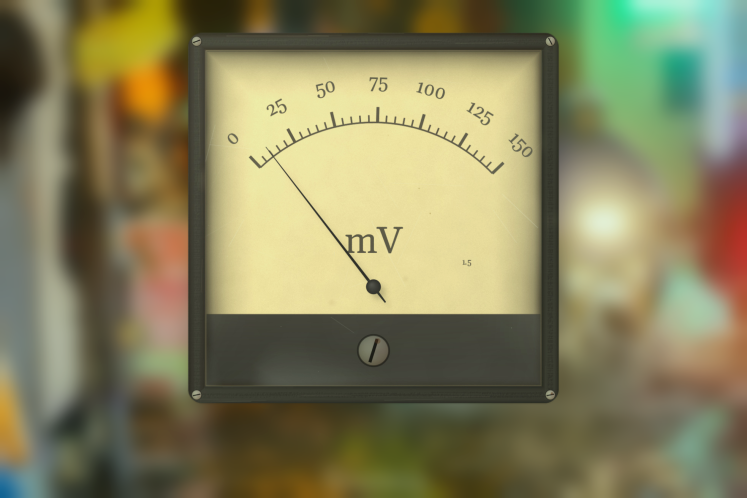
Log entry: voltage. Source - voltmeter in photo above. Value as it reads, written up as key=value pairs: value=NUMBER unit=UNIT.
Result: value=10 unit=mV
